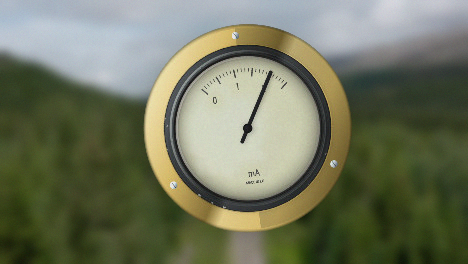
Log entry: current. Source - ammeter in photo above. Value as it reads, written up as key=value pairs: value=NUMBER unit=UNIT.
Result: value=2 unit=mA
